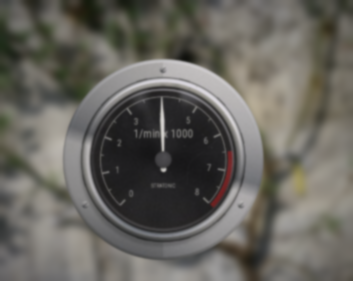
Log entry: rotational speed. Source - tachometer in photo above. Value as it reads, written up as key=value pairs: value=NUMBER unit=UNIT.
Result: value=4000 unit=rpm
